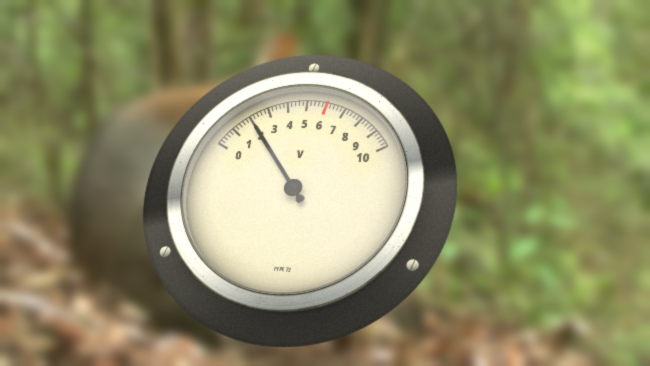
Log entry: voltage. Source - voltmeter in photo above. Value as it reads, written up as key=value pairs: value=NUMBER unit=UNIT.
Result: value=2 unit=V
